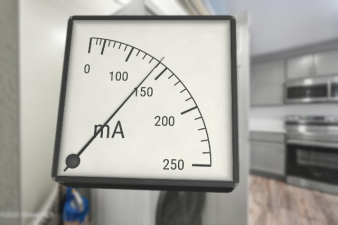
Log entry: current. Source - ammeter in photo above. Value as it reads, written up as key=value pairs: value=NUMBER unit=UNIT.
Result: value=140 unit=mA
